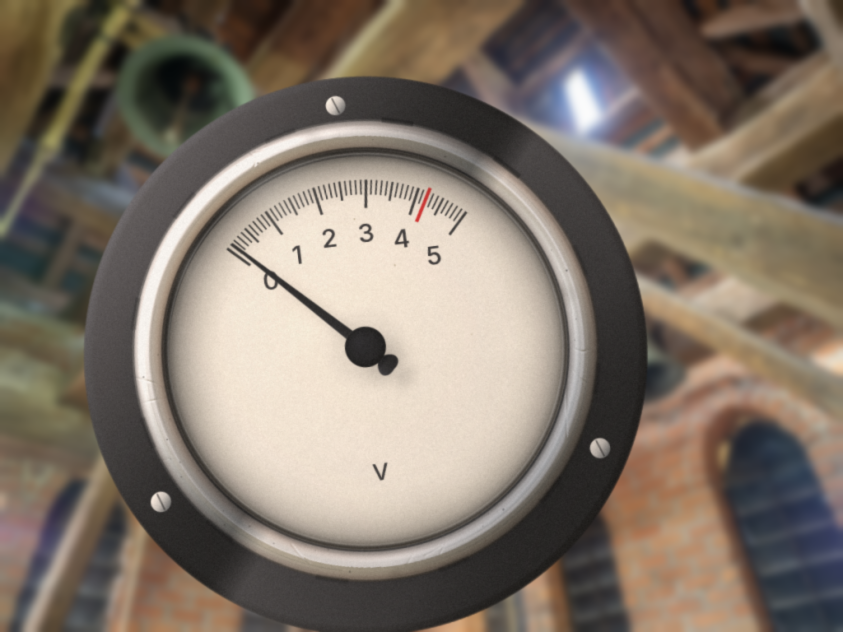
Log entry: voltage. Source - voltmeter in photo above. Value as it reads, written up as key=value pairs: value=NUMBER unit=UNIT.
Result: value=0.1 unit=V
